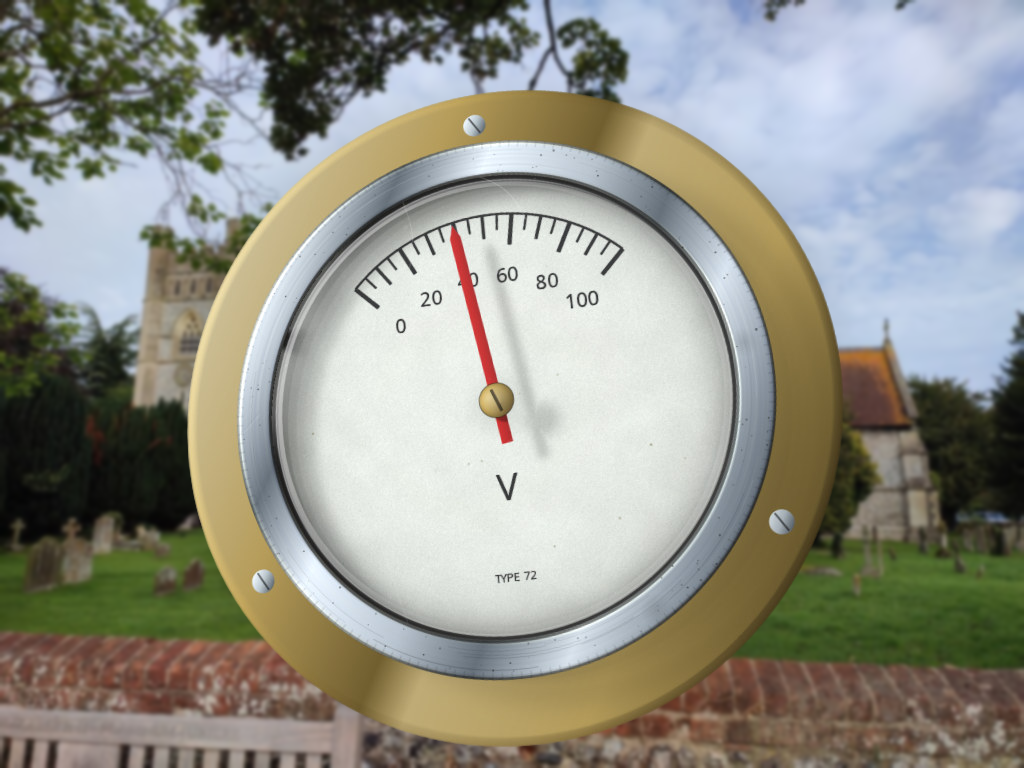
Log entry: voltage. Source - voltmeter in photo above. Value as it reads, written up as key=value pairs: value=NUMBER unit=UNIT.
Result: value=40 unit=V
